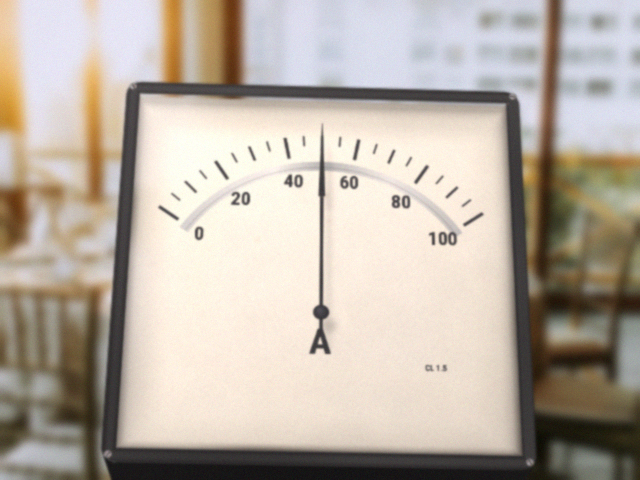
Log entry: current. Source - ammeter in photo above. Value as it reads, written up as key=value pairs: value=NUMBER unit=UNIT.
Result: value=50 unit=A
